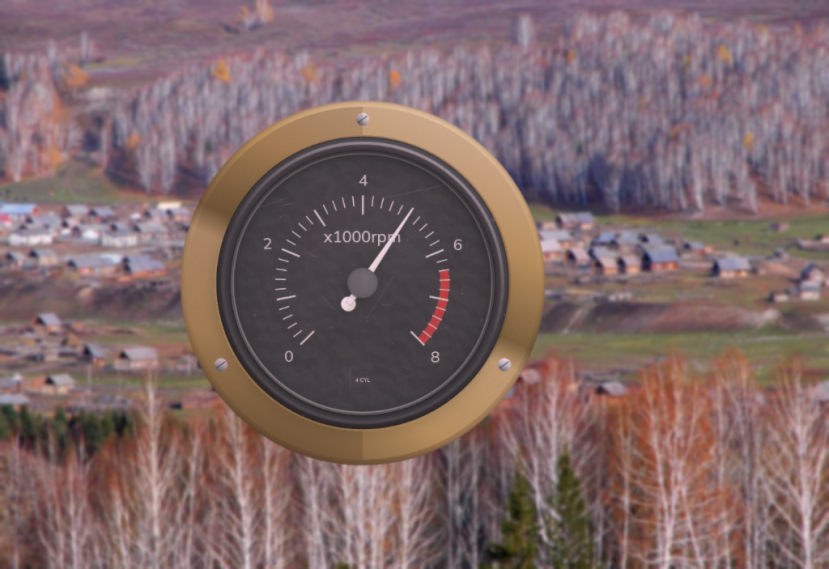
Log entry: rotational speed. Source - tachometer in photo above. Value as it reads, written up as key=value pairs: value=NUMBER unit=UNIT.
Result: value=5000 unit=rpm
